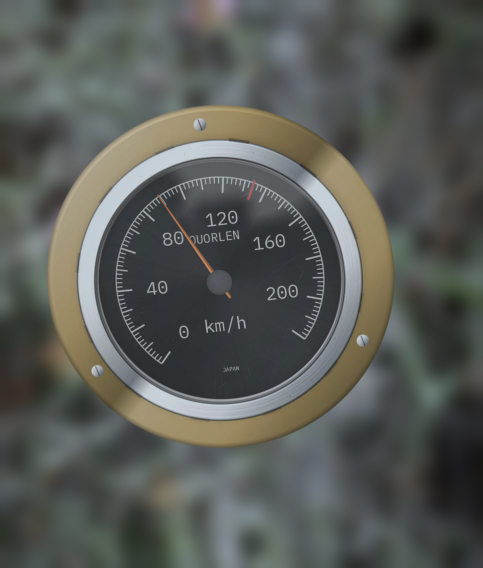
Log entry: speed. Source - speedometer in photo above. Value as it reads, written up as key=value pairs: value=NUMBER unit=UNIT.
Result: value=90 unit=km/h
